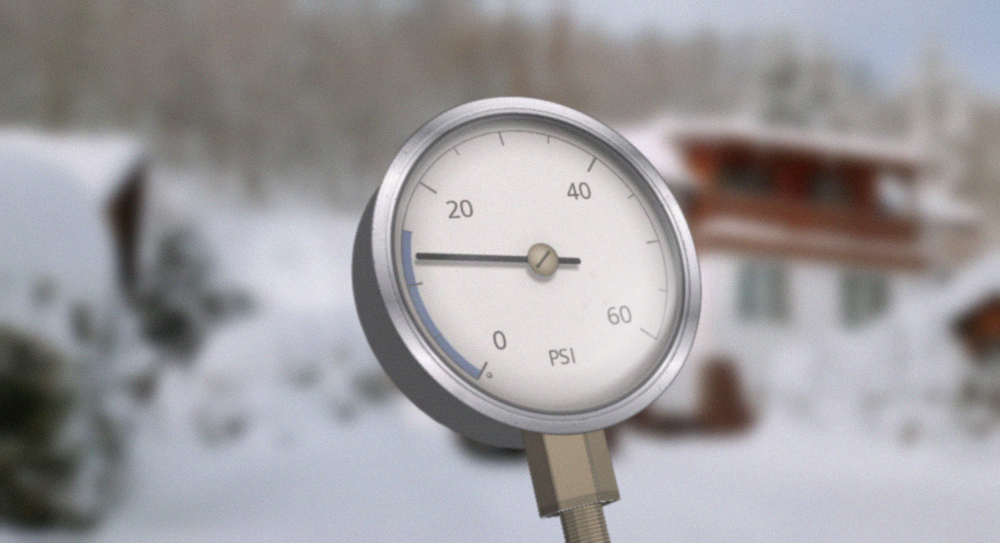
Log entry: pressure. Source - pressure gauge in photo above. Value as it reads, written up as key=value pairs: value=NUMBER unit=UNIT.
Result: value=12.5 unit=psi
